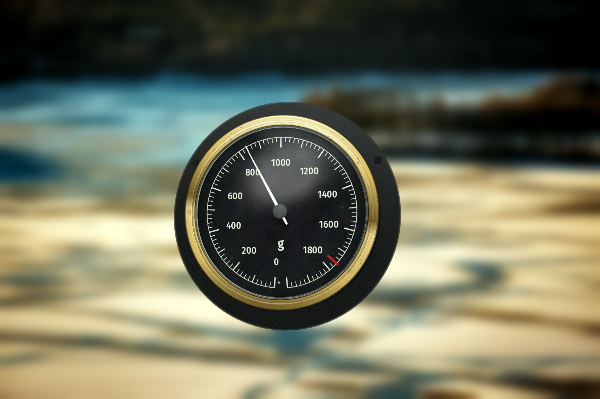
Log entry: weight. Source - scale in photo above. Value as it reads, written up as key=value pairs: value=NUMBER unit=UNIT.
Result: value=840 unit=g
